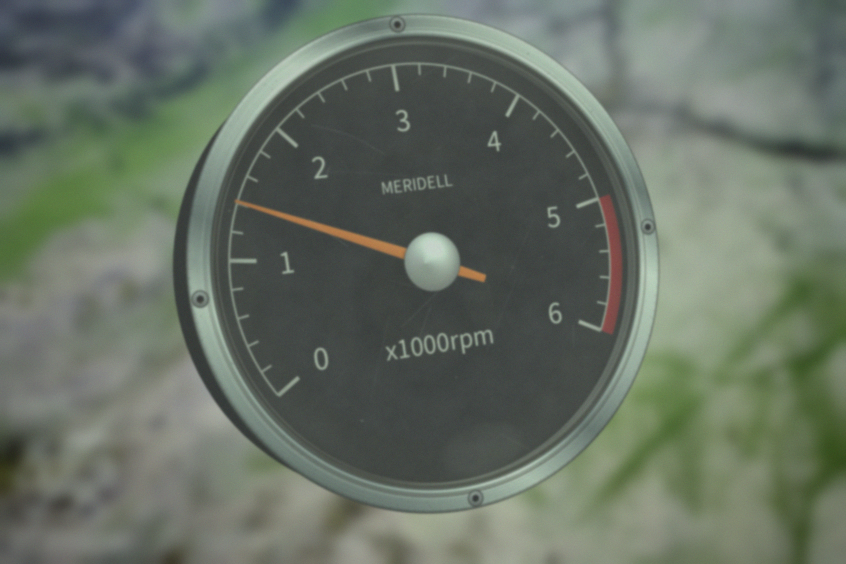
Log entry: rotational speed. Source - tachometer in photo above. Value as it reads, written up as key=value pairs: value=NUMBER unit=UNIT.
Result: value=1400 unit=rpm
